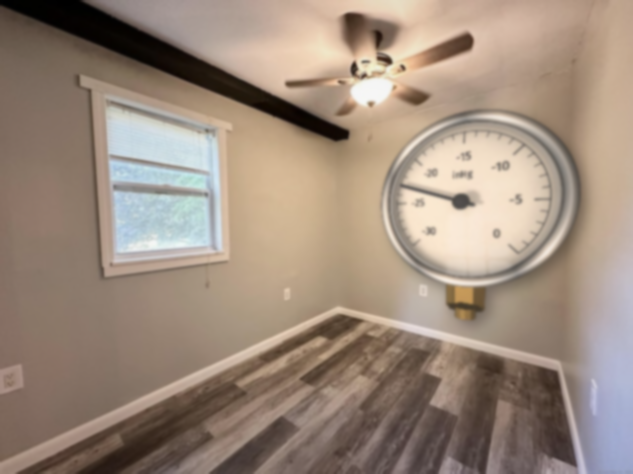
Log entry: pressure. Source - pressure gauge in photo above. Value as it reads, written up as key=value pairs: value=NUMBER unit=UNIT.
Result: value=-23 unit=inHg
